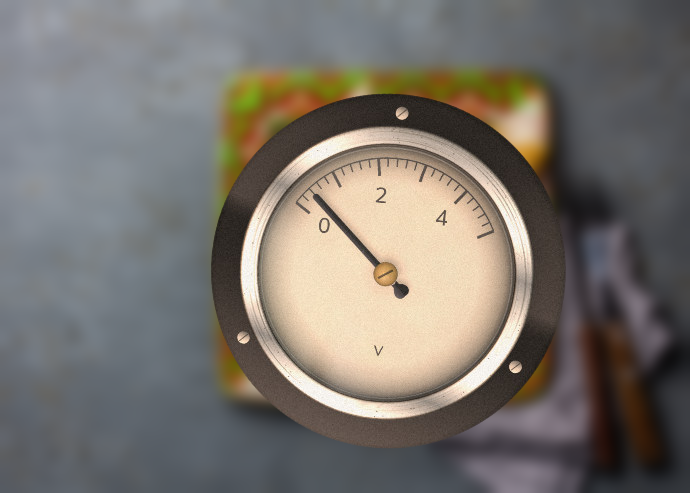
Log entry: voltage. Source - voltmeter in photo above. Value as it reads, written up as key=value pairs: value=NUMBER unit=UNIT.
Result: value=0.4 unit=V
